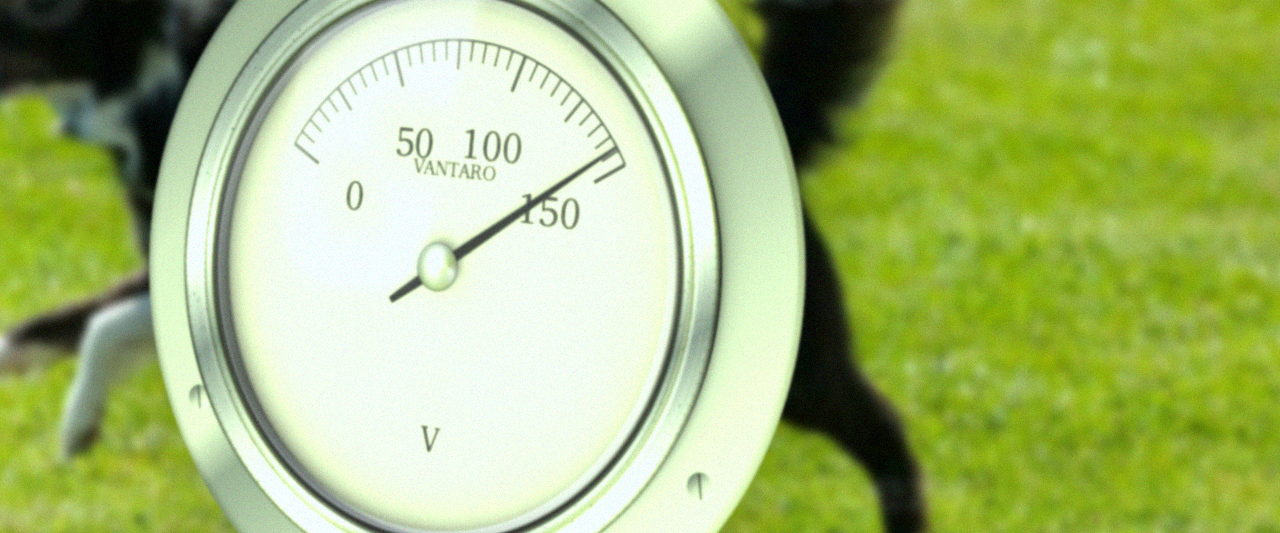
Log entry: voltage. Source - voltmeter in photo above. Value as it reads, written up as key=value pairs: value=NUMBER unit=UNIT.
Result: value=145 unit=V
